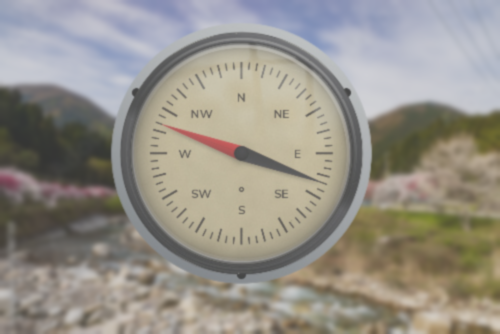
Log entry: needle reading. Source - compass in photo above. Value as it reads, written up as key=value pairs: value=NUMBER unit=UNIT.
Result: value=290 unit=°
